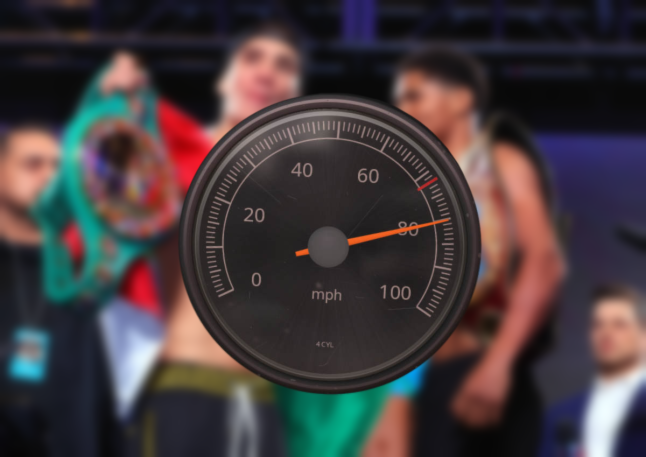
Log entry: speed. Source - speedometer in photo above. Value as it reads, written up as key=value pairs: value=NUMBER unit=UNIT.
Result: value=80 unit=mph
